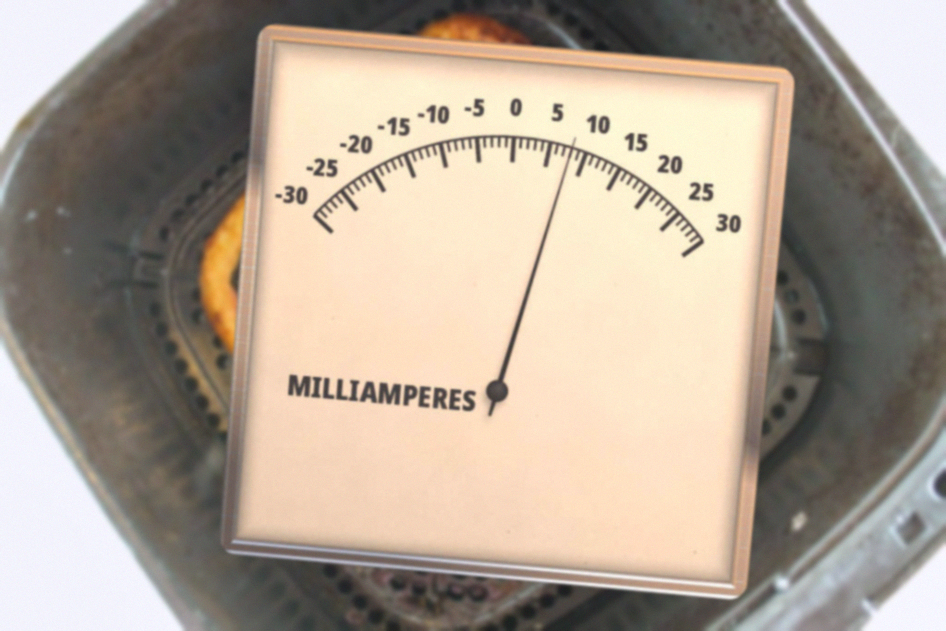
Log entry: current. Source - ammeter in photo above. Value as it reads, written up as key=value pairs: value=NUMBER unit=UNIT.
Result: value=8 unit=mA
